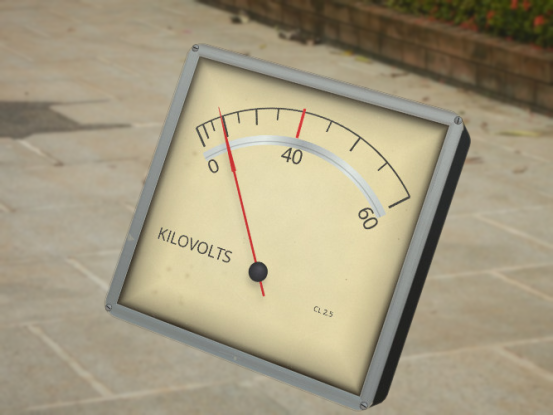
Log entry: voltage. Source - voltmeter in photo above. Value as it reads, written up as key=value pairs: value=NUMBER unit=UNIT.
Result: value=20 unit=kV
